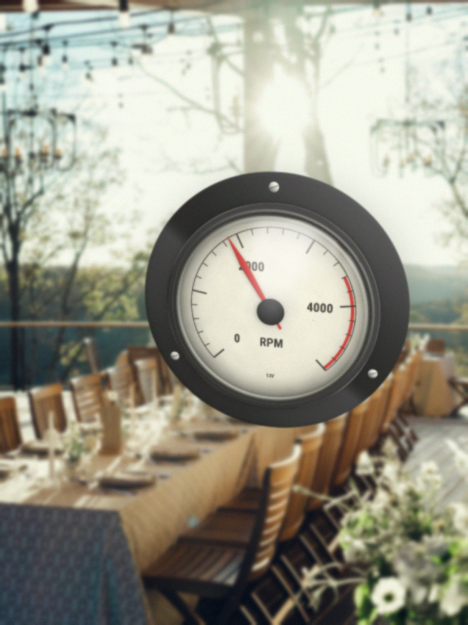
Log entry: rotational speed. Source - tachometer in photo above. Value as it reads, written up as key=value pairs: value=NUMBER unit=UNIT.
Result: value=1900 unit=rpm
